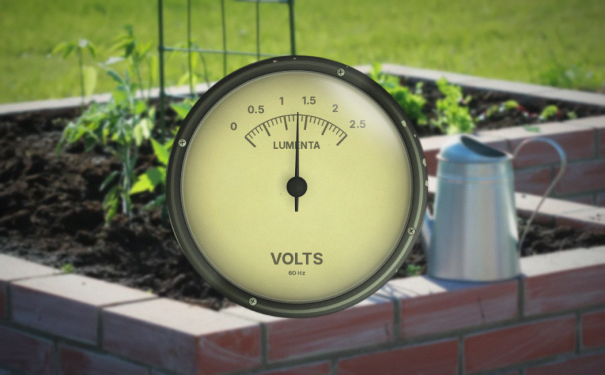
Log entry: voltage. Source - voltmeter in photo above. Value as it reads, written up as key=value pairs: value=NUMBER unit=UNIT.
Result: value=1.3 unit=V
